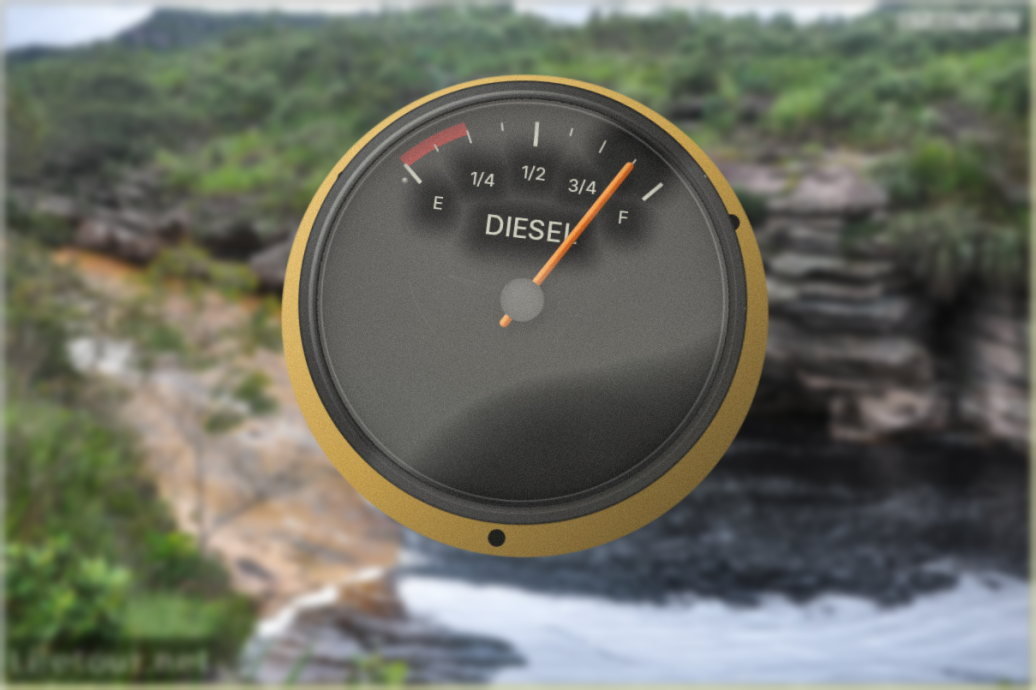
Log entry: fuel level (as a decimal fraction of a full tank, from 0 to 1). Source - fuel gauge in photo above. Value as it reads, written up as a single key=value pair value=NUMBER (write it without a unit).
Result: value=0.875
